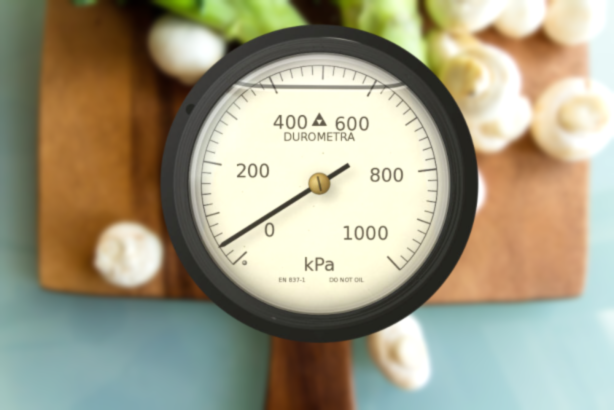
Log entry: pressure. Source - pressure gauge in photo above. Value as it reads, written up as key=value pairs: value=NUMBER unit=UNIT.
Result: value=40 unit=kPa
